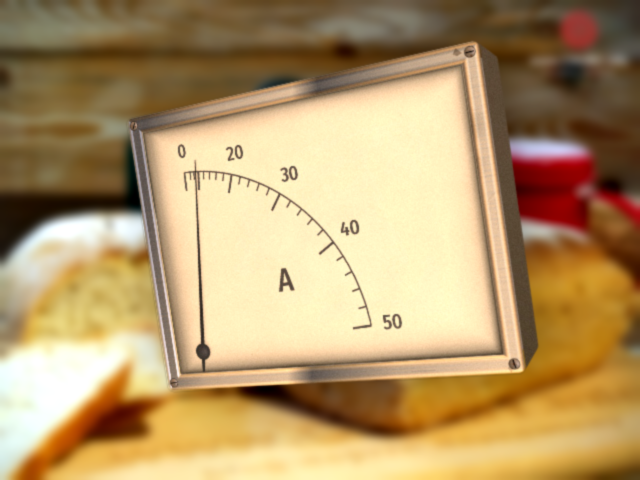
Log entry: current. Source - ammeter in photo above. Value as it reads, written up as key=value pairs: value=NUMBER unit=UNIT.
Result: value=10 unit=A
